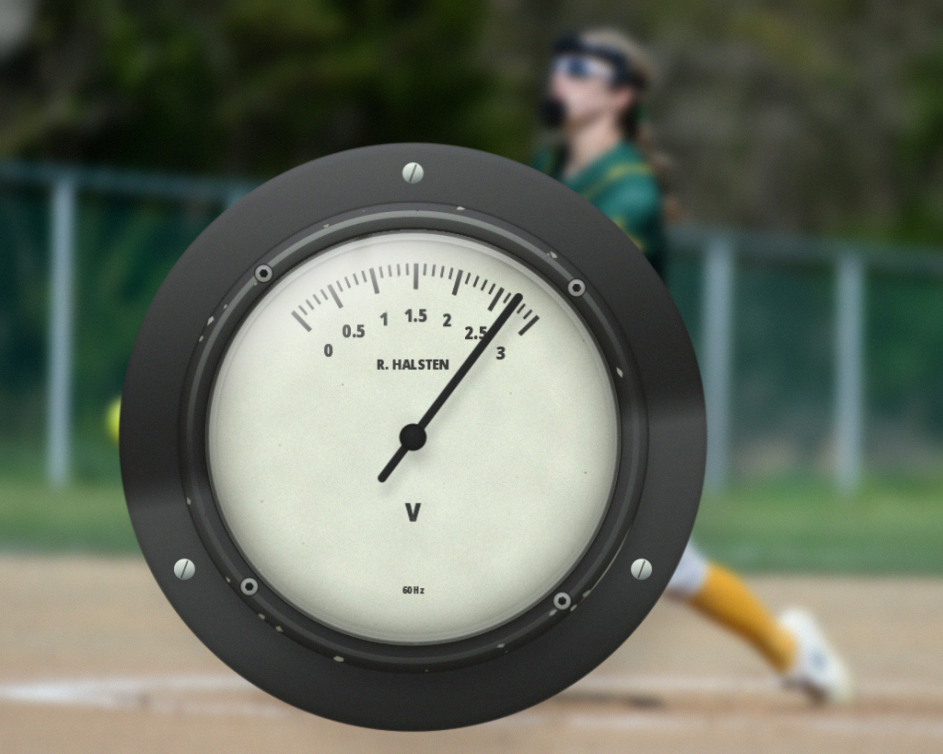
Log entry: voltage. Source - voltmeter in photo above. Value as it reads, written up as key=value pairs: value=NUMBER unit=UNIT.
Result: value=2.7 unit=V
